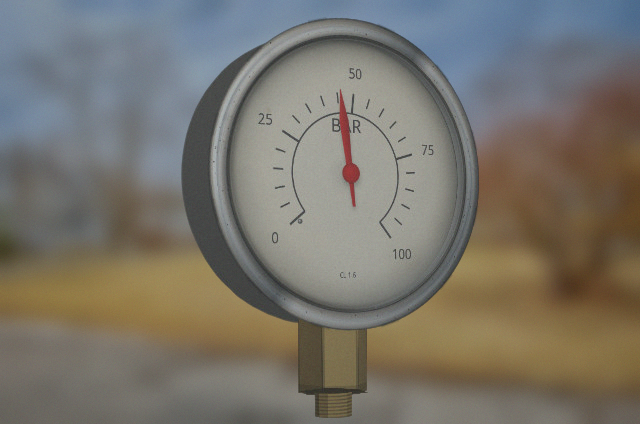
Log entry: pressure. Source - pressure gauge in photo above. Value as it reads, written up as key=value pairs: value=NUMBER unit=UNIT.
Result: value=45 unit=bar
